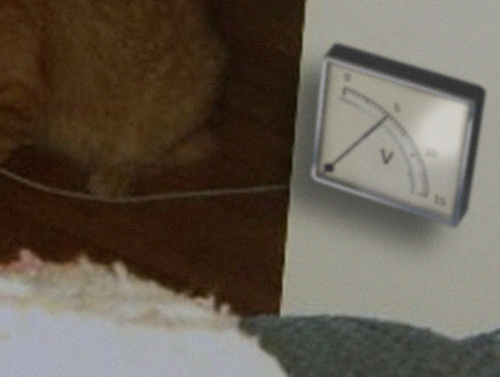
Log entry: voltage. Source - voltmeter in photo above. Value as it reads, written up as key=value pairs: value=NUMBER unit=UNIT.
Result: value=5 unit=V
